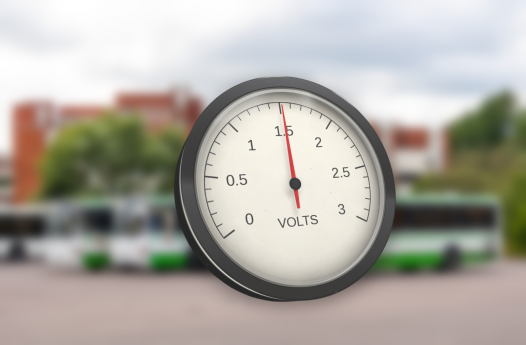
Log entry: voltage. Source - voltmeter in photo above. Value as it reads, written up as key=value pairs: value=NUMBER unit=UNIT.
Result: value=1.5 unit=V
